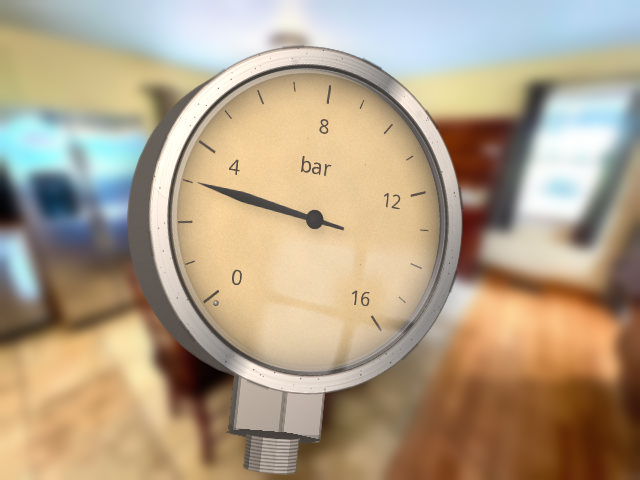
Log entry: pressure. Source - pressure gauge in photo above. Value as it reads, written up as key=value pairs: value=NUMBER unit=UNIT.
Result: value=3 unit=bar
